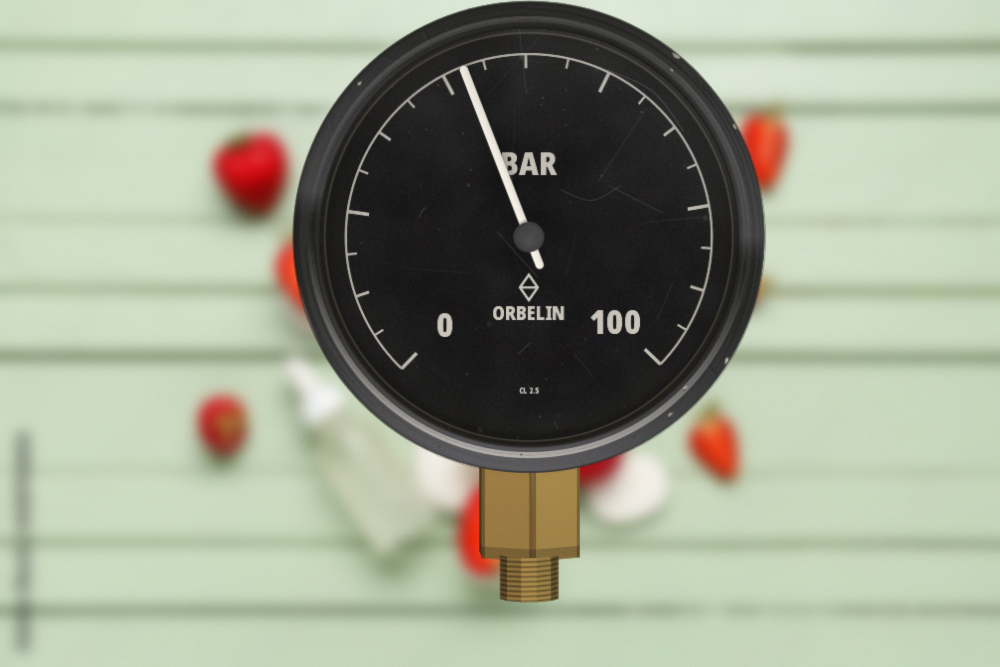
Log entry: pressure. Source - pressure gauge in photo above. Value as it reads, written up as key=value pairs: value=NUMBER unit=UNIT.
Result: value=42.5 unit=bar
